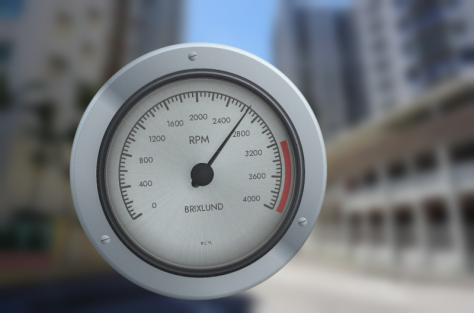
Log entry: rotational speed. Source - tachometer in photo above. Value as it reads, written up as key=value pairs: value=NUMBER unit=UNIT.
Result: value=2650 unit=rpm
